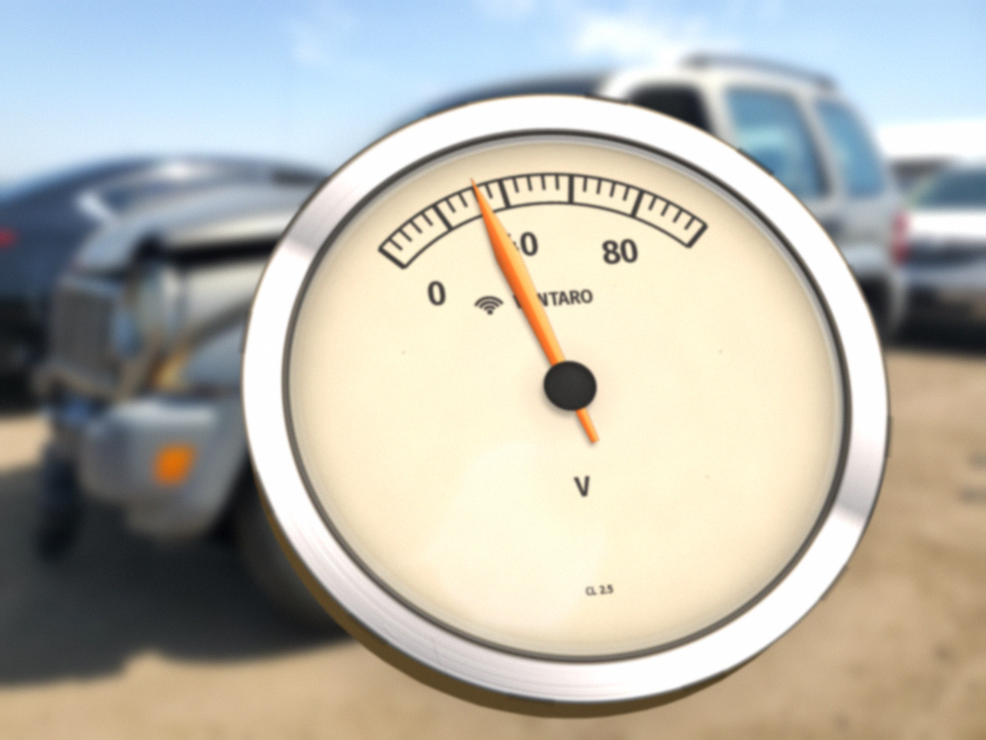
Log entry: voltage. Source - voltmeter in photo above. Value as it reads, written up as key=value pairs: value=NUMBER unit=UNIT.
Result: value=32 unit=V
